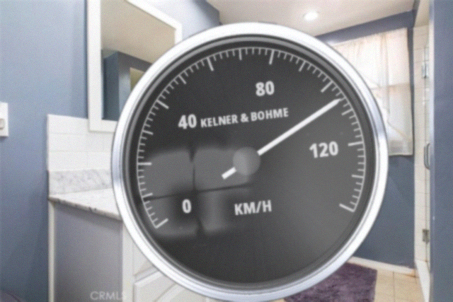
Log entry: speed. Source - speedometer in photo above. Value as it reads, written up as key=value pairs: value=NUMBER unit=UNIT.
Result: value=106 unit=km/h
